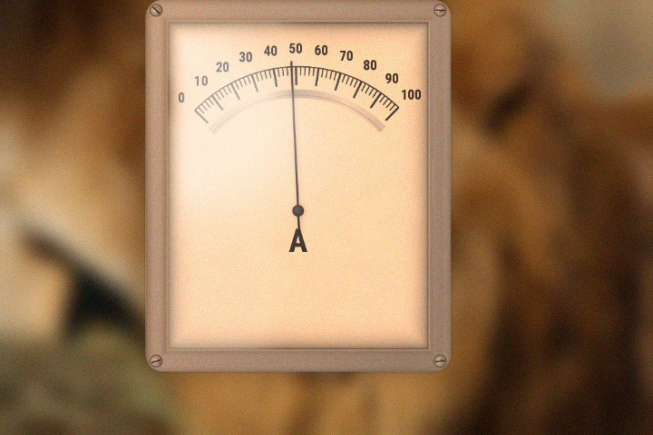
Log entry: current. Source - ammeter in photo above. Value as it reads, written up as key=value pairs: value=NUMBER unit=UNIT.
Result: value=48 unit=A
